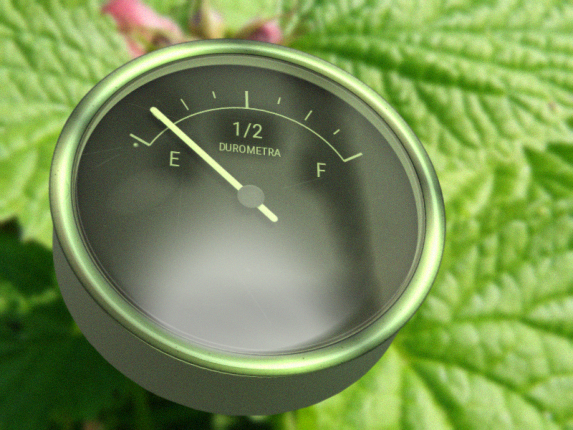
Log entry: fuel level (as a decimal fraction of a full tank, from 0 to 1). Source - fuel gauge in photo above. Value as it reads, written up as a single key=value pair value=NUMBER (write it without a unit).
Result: value=0.125
